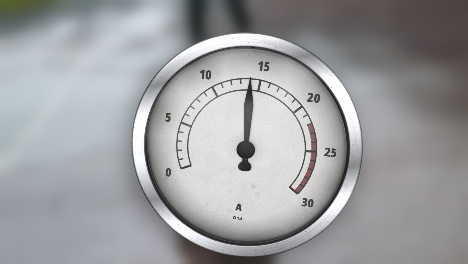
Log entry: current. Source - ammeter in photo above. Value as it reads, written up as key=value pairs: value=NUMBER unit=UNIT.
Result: value=14 unit=A
